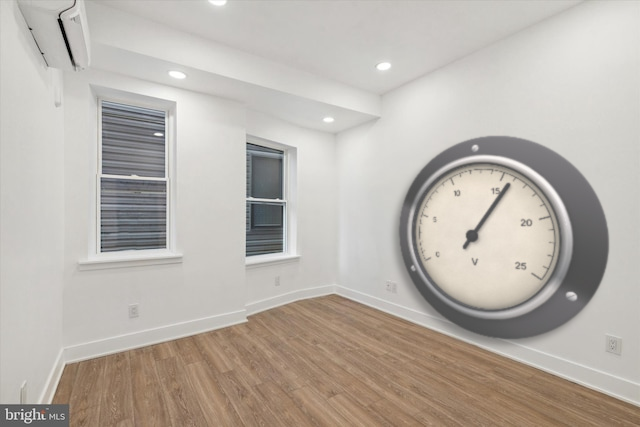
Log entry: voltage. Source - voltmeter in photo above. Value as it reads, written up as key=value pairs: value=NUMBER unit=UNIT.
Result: value=16 unit=V
